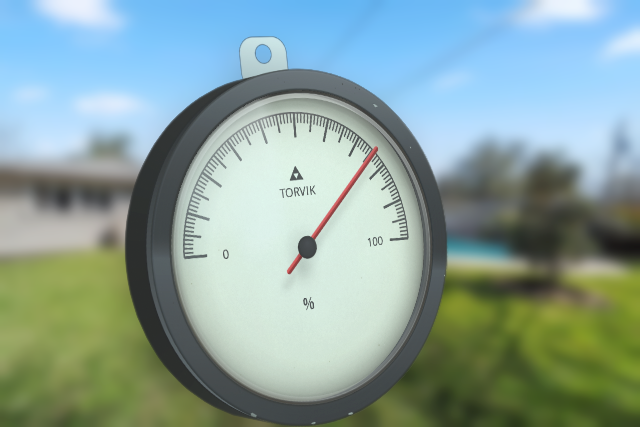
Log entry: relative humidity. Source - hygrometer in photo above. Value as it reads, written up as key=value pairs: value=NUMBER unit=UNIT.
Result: value=75 unit=%
